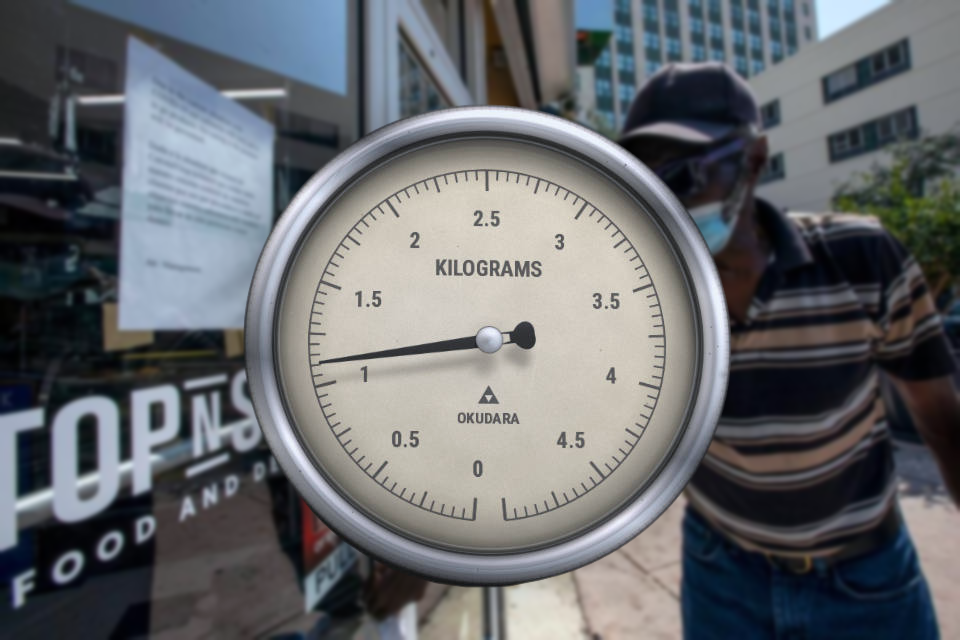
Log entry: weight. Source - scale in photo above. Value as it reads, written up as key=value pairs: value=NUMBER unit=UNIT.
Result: value=1.1 unit=kg
